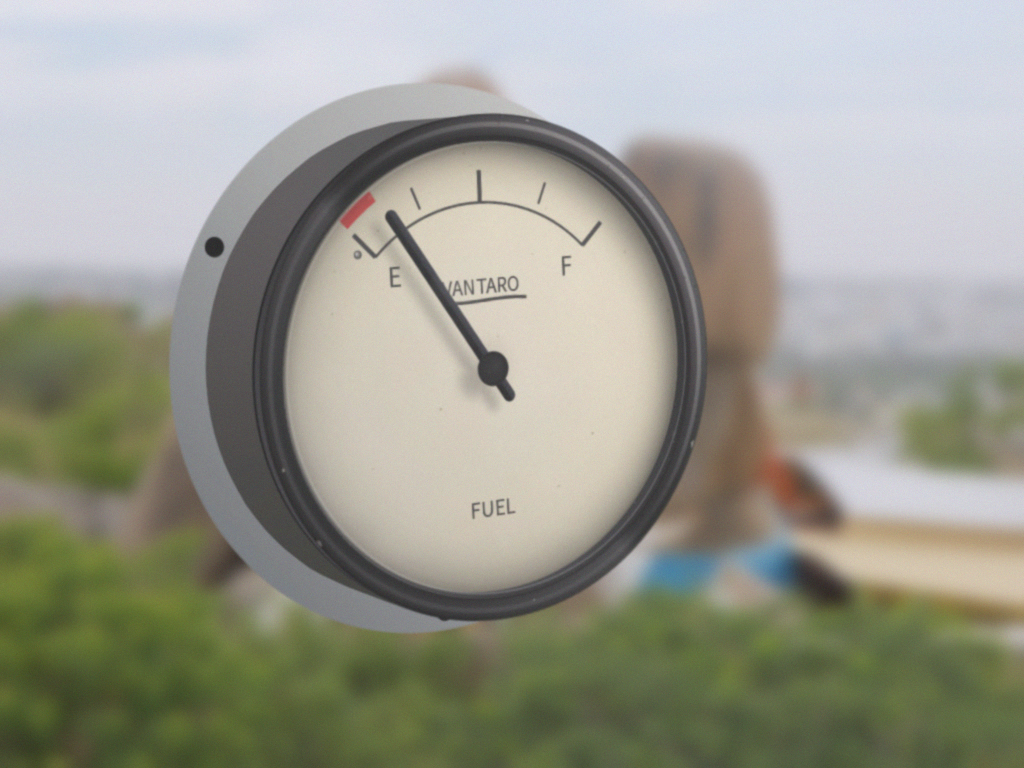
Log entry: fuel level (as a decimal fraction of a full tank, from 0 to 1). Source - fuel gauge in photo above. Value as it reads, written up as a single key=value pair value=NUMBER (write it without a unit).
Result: value=0.125
